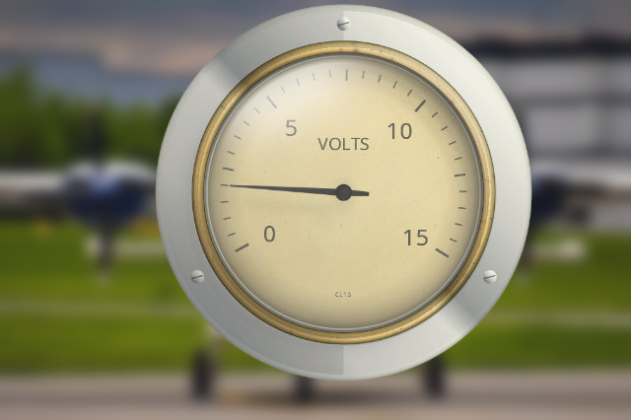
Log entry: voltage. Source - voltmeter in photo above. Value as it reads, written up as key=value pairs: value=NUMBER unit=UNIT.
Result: value=2 unit=V
